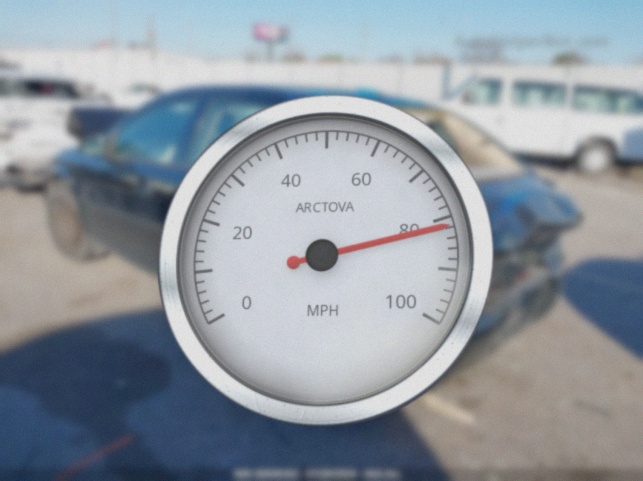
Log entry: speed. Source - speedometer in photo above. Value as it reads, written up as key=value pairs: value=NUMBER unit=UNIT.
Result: value=82 unit=mph
